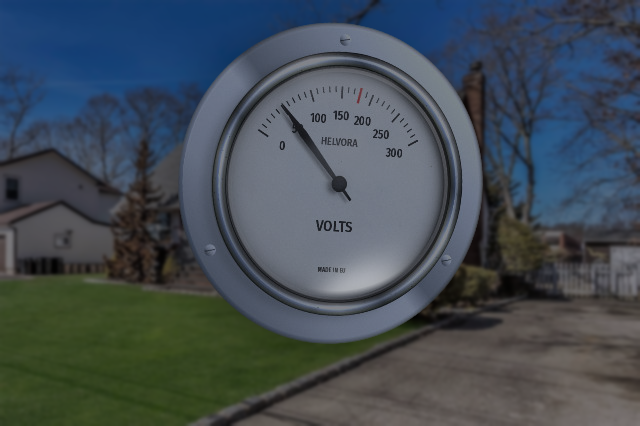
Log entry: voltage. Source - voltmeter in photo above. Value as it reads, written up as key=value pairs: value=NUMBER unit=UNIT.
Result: value=50 unit=V
